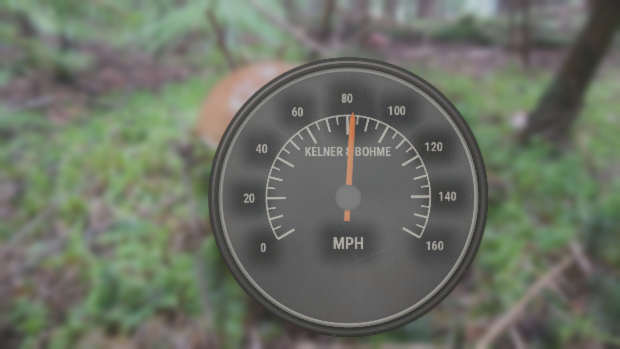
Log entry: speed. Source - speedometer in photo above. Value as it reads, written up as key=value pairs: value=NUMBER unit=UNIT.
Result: value=82.5 unit=mph
